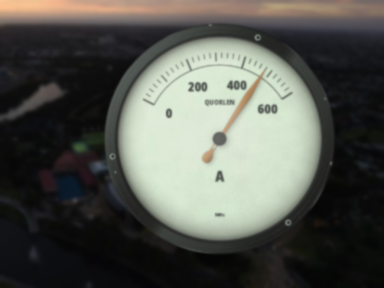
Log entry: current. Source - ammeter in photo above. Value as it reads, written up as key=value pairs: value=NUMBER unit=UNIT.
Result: value=480 unit=A
